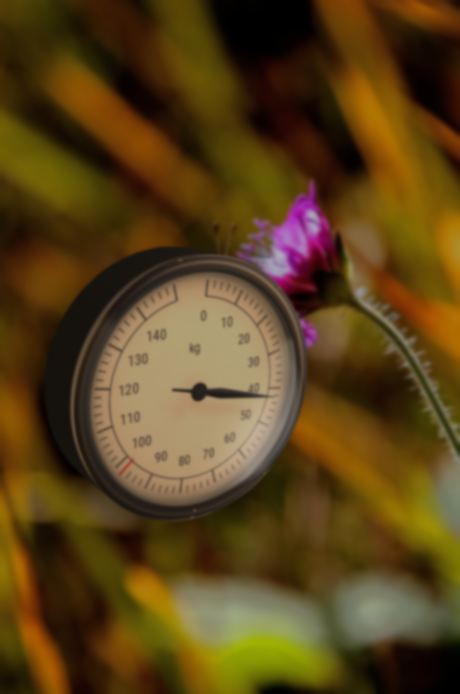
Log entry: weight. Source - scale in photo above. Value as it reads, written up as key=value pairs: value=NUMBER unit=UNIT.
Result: value=42 unit=kg
